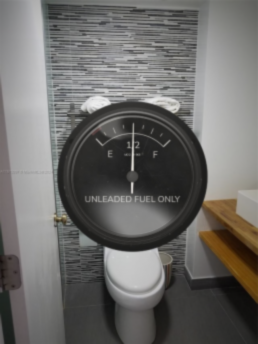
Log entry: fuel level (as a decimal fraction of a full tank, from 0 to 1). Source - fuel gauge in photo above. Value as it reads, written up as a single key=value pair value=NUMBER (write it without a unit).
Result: value=0.5
